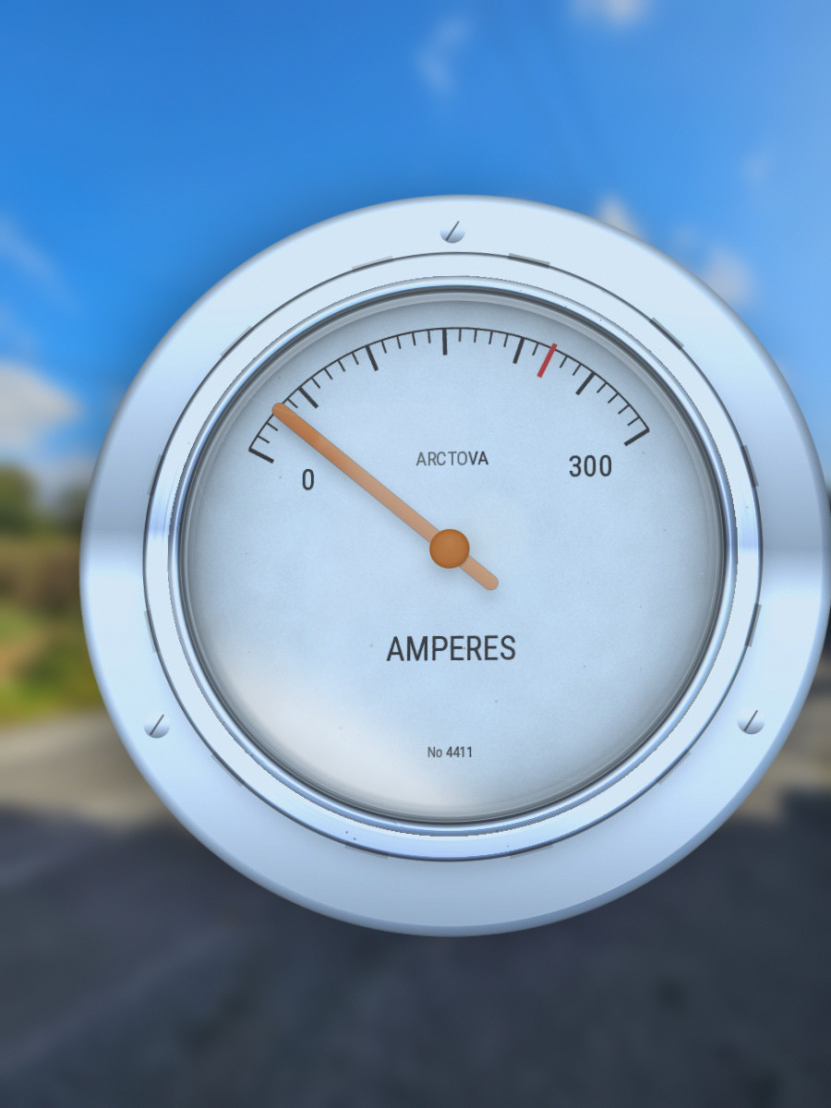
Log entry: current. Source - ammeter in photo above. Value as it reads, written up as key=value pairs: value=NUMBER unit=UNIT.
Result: value=30 unit=A
